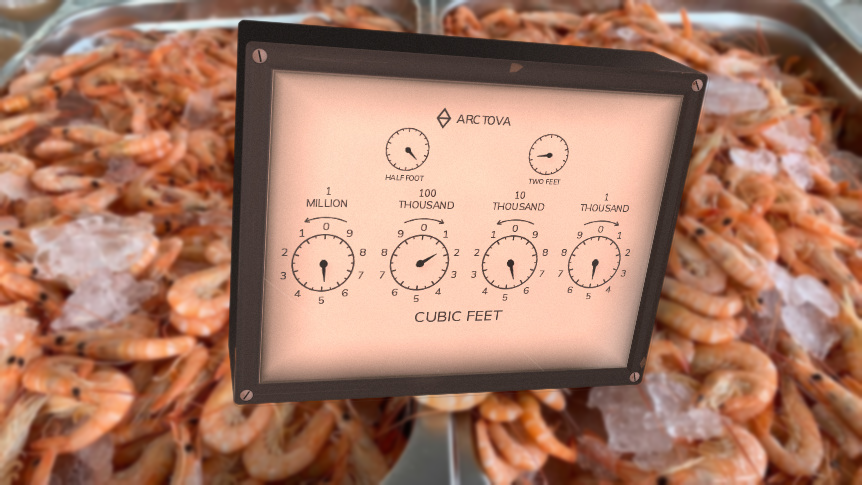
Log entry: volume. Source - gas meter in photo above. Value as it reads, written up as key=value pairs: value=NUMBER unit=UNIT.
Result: value=515500 unit=ft³
